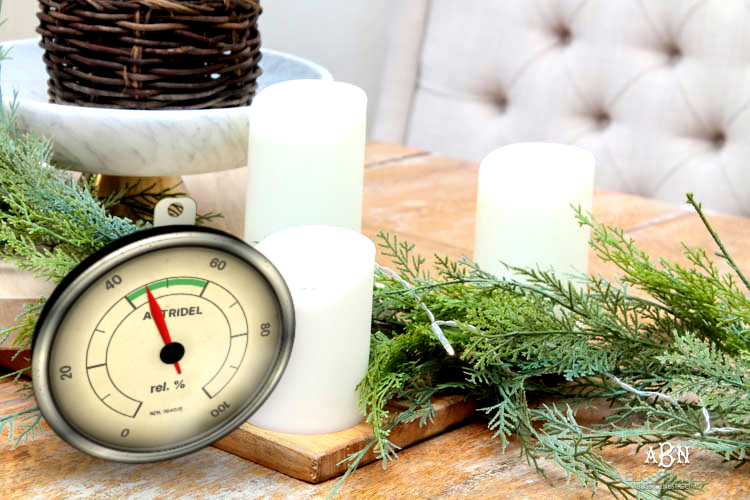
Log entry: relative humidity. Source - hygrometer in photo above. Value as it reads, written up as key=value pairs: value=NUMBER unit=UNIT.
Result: value=45 unit=%
